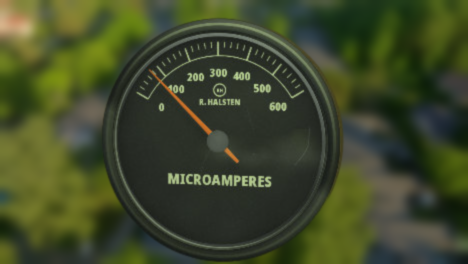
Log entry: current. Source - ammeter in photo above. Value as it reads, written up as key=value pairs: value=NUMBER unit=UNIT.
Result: value=80 unit=µA
